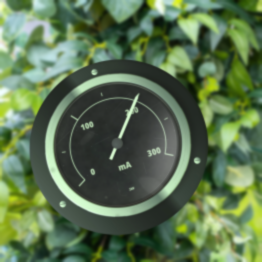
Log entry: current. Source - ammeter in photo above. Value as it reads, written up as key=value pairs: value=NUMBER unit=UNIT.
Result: value=200 unit=mA
